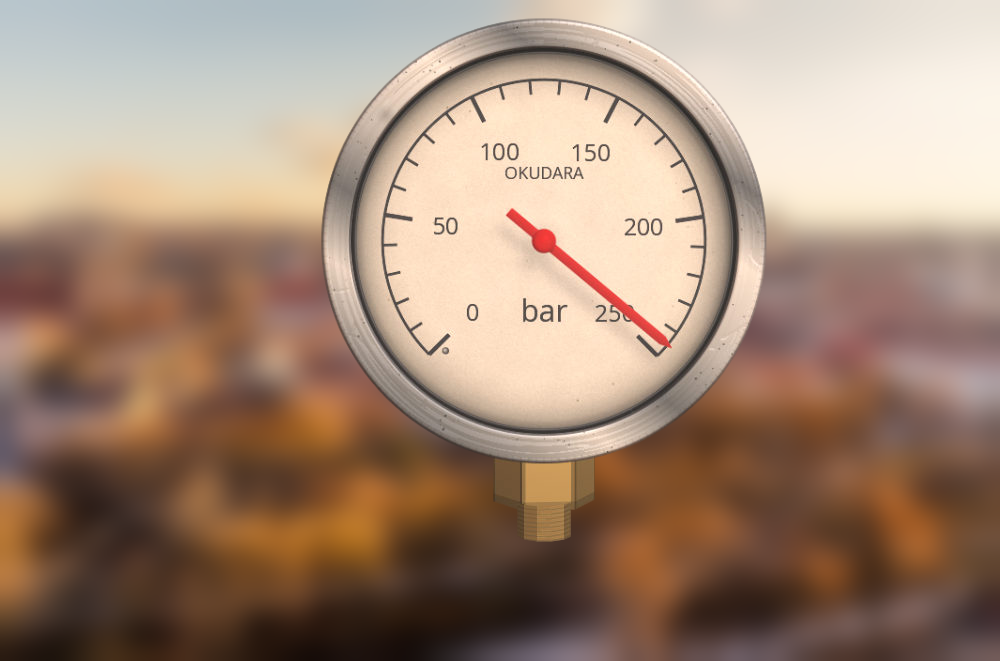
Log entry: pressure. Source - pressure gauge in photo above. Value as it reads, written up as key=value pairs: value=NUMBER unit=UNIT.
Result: value=245 unit=bar
